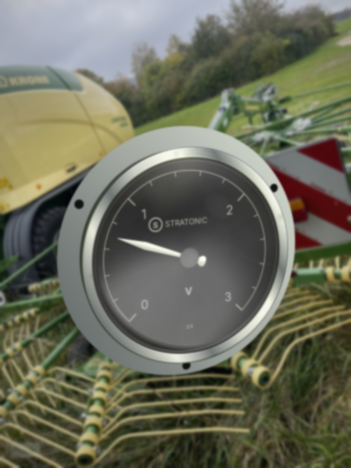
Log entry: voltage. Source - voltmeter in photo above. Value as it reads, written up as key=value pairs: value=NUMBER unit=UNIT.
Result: value=0.7 unit=V
